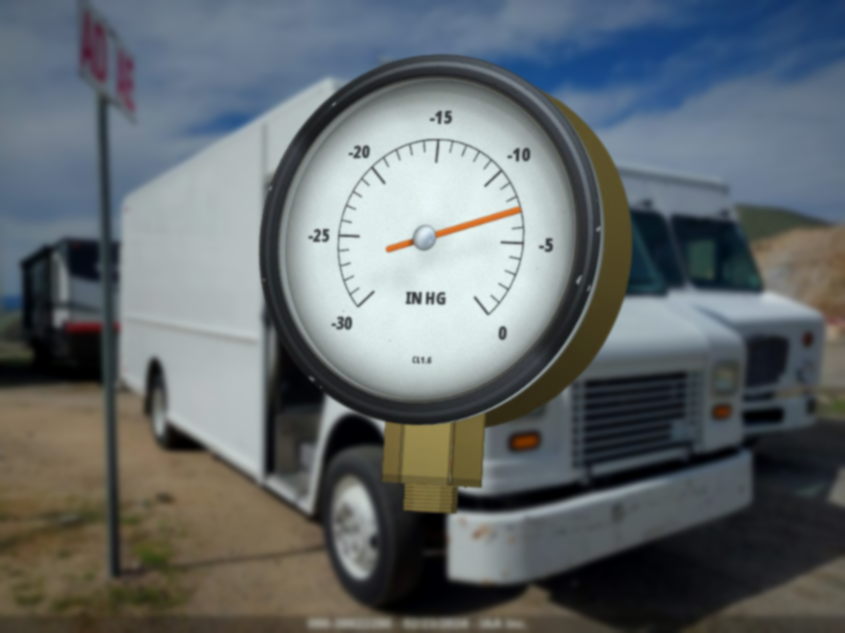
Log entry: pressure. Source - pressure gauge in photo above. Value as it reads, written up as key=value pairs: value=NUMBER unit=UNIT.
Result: value=-7 unit=inHg
